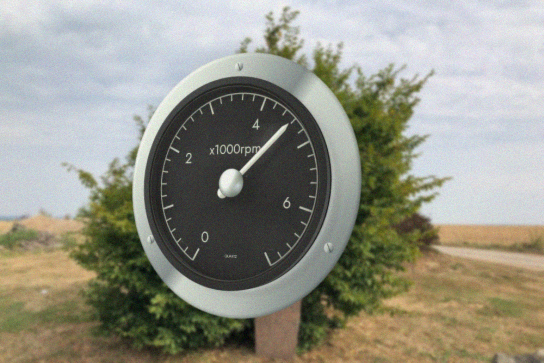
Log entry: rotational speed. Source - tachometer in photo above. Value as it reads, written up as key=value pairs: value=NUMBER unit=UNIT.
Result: value=4600 unit=rpm
